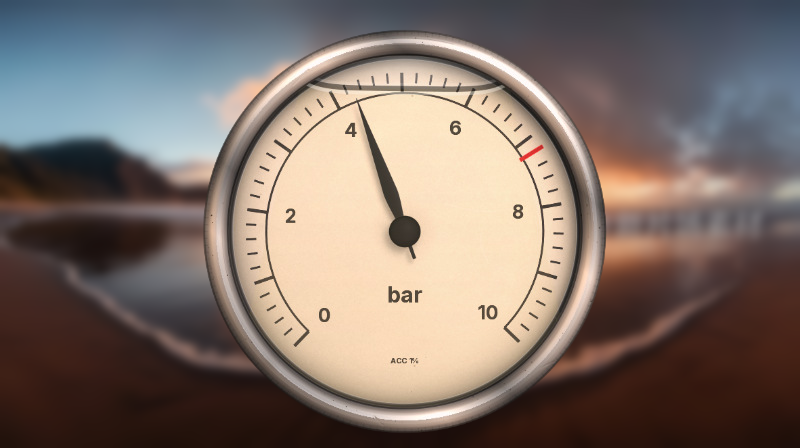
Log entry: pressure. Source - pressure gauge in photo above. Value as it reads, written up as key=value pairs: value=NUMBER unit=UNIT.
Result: value=4.3 unit=bar
